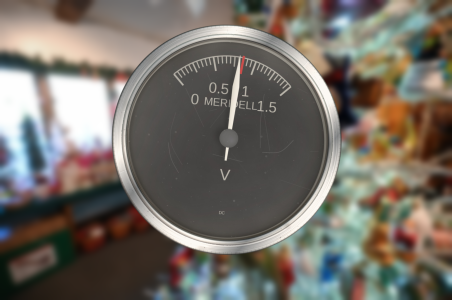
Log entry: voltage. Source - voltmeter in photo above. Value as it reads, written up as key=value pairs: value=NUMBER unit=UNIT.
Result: value=0.8 unit=V
